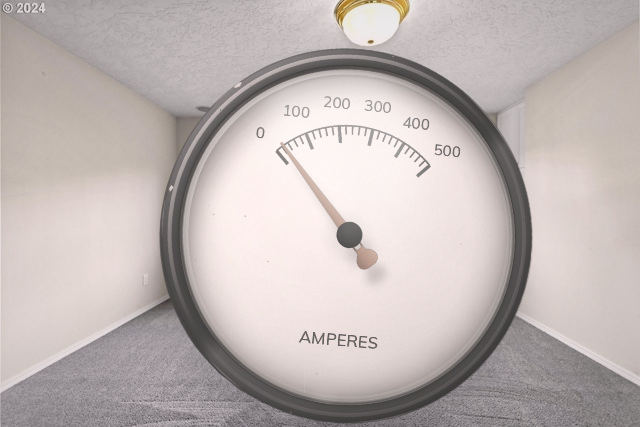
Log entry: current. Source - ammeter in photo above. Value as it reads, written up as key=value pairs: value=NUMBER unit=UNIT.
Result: value=20 unit=A
